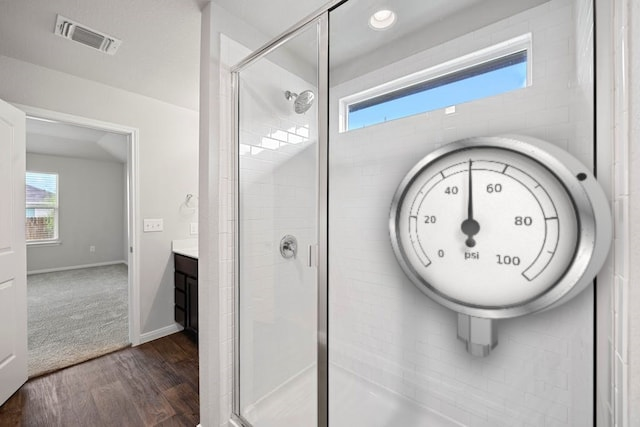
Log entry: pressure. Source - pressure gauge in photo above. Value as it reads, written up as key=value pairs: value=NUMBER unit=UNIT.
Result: value=50 unit=psi
